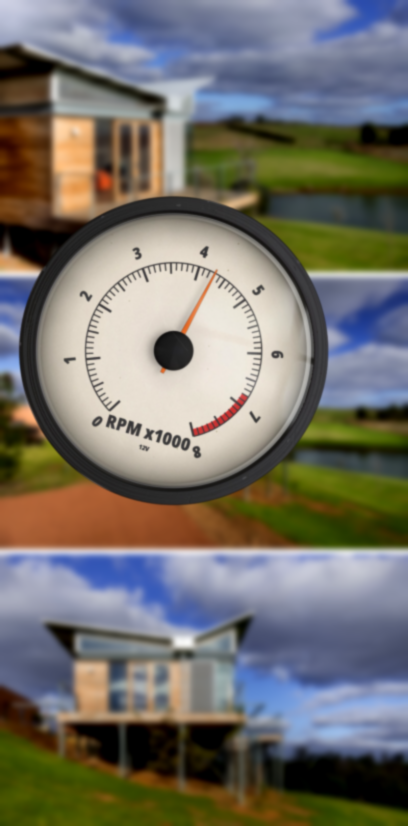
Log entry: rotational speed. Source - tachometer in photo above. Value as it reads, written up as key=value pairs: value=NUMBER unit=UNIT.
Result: value=4300 unit=rpm
